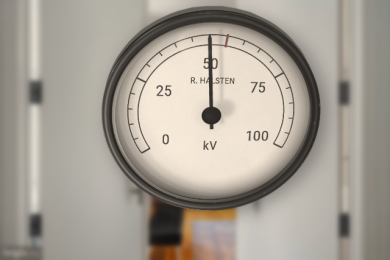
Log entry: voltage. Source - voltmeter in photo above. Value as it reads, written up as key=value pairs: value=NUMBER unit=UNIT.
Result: value=50 unit=kV
